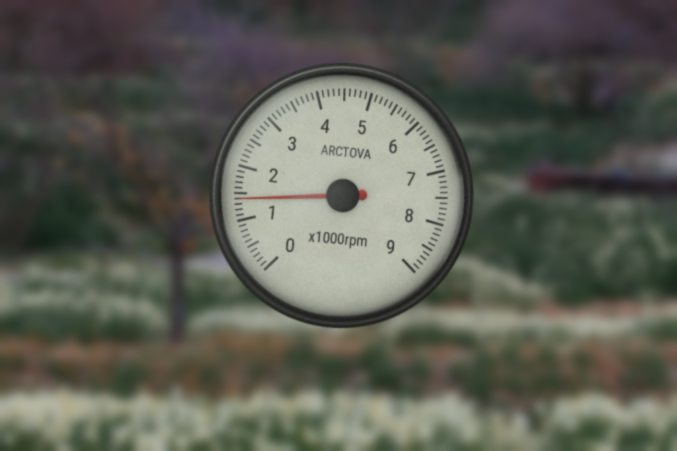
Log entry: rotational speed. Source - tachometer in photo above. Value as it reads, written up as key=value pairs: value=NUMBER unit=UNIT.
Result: value=1400 unit=rpm
